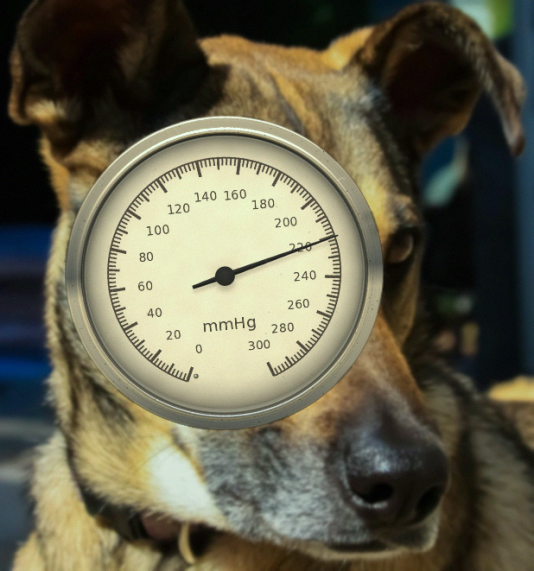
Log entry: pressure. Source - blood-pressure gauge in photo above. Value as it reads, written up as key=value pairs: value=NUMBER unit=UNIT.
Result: value=220 unit=mmHg
